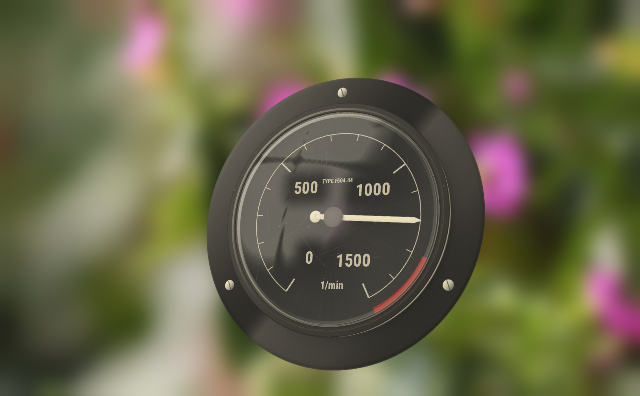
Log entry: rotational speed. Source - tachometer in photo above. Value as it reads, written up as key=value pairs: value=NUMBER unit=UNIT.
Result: value=1200 unit=rpm
